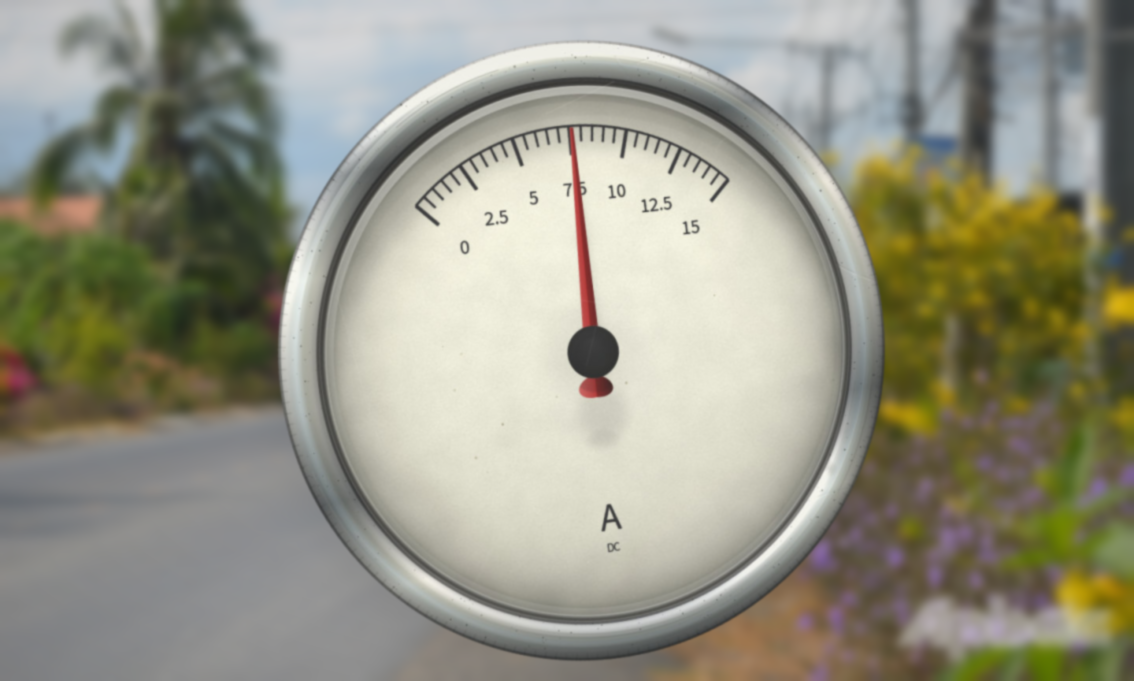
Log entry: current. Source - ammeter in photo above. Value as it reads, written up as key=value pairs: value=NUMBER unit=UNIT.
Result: value=7.5 unit=A
